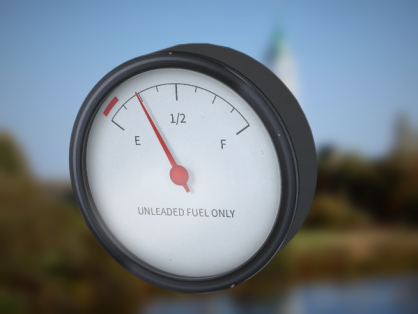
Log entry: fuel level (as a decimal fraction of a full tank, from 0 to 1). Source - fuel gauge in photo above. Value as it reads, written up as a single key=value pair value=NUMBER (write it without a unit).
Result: value=0.25
